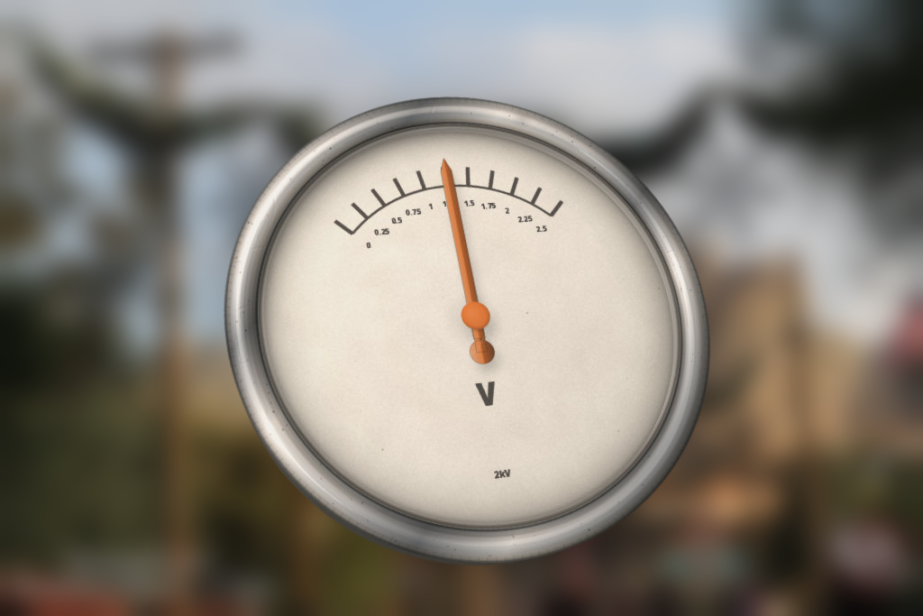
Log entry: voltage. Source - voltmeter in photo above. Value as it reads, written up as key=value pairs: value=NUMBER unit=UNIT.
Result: value=1.25 unit=V
